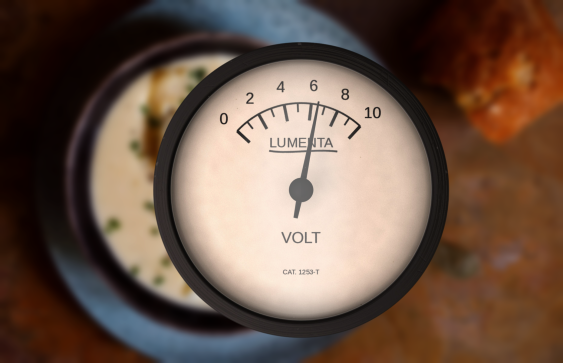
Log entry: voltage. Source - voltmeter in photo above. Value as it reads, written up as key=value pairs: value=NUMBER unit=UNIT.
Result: value=6.5 unit=V
